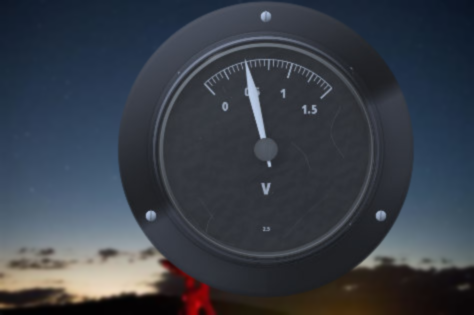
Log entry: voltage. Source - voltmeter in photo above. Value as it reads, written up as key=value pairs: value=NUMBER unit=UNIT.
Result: value=0.5 unit=V
